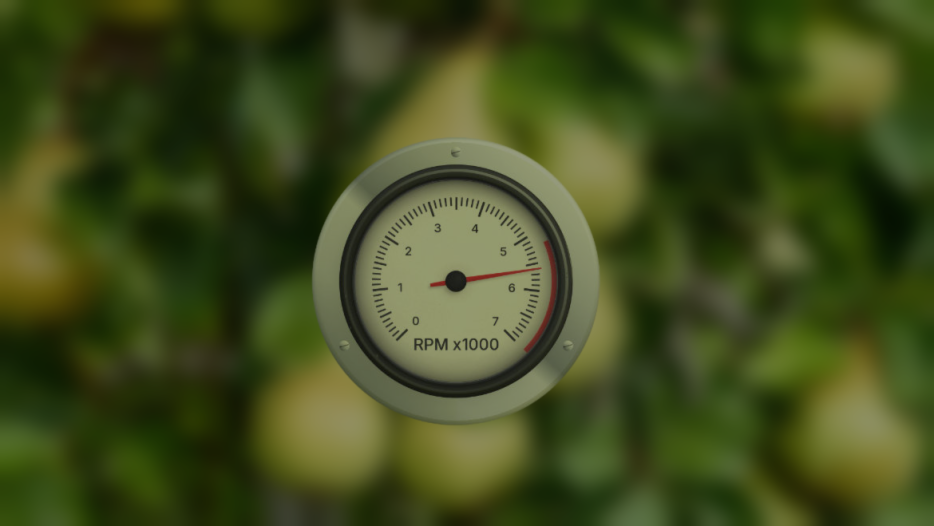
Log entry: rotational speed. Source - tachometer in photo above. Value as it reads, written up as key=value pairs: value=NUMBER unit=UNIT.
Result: value=5600 unit=rpm
